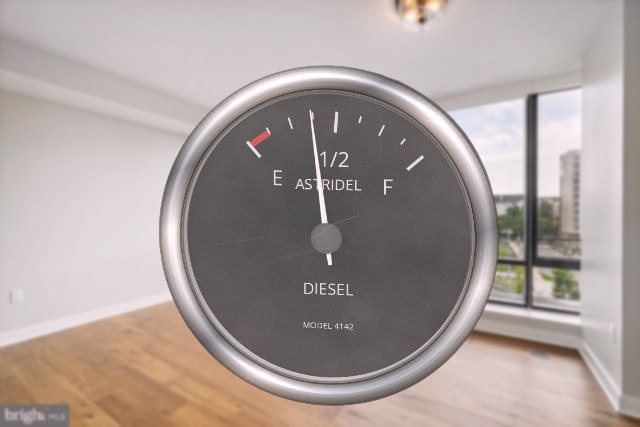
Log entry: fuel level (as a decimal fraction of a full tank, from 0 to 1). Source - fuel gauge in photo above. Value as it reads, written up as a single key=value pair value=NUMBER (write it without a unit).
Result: value=0.375
